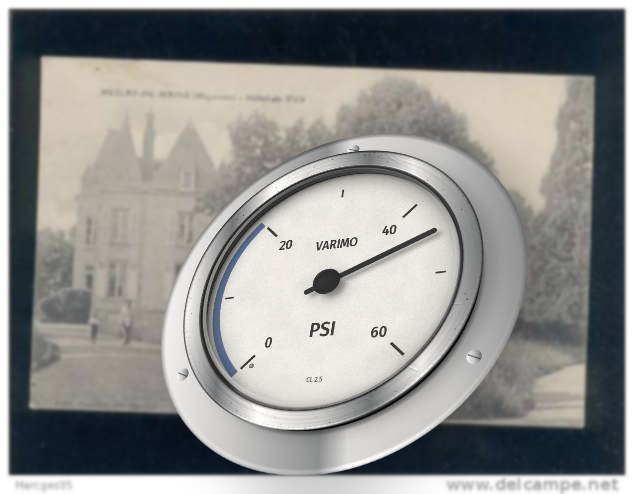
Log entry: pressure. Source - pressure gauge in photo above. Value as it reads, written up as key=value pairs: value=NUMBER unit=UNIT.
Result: value=45 unit=psi
